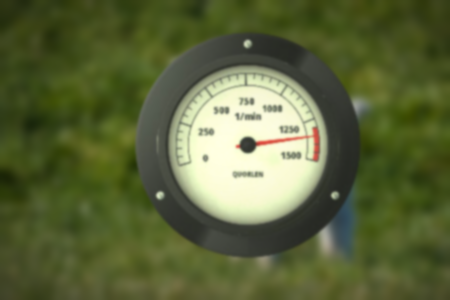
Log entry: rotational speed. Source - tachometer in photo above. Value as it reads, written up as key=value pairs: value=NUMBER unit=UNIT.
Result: value=1350 unit=rpm
